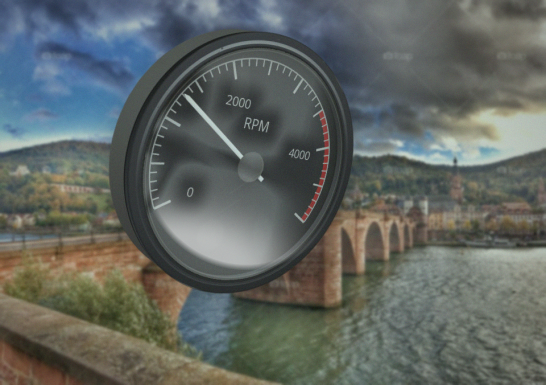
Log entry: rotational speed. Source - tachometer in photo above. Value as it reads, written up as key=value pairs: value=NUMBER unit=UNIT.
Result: value=1300 unit=rpm
